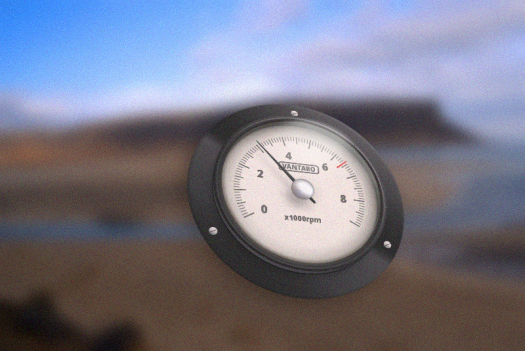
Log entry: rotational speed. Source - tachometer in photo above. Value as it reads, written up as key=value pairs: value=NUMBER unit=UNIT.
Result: value=3000 unit=rpm
